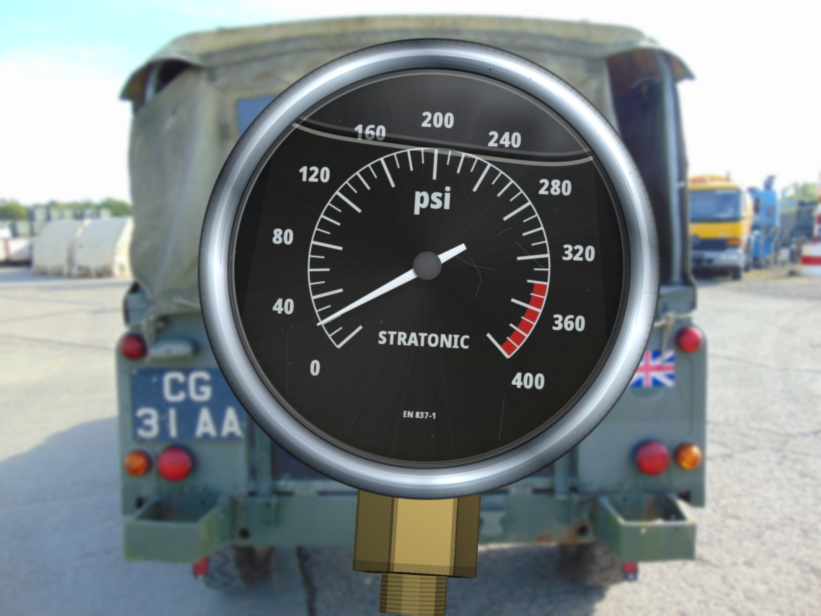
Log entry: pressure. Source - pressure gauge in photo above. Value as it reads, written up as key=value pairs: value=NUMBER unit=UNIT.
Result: value=20 unit=psi
